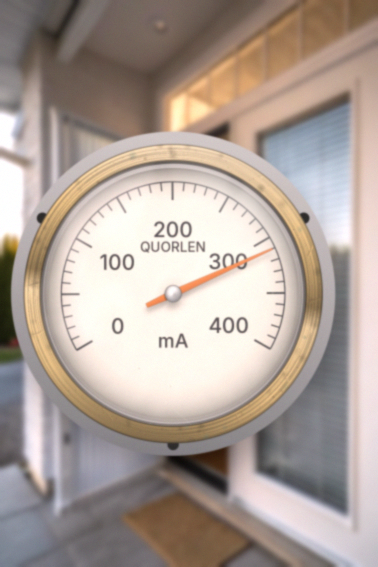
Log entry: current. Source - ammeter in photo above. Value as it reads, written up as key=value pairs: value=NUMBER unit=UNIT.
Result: value=310 unit=mA
